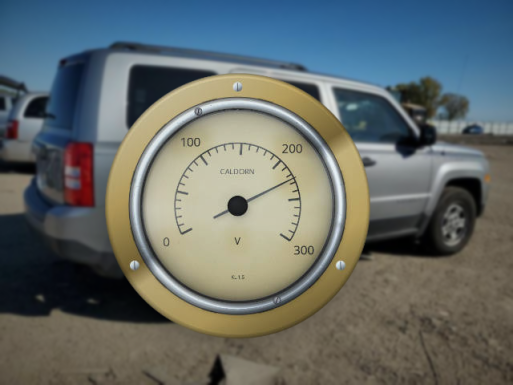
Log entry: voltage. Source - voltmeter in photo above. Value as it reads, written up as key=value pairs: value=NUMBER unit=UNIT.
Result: value=225 unit=V
